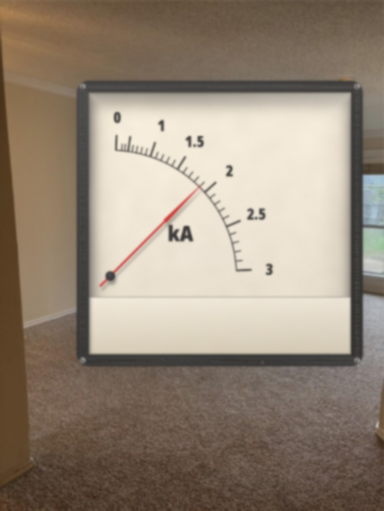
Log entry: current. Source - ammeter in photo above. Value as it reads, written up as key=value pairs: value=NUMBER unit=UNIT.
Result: value=1.9 unit=kA
